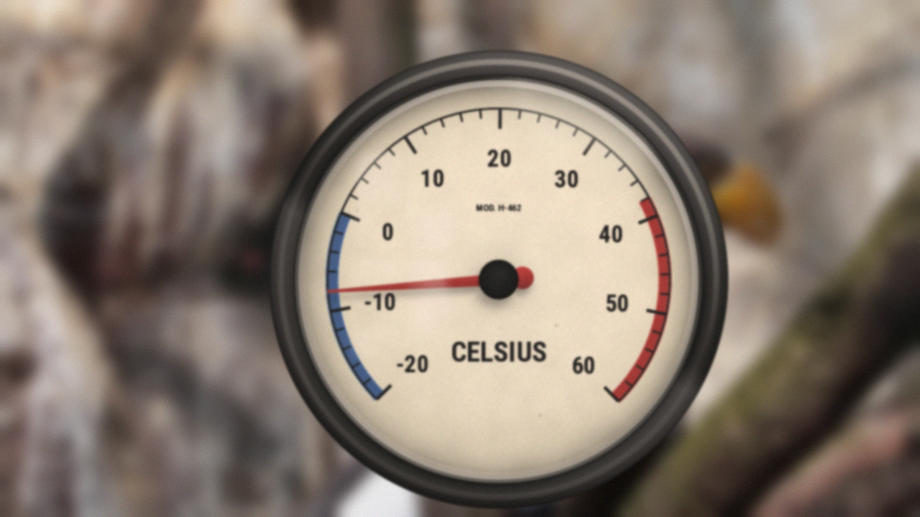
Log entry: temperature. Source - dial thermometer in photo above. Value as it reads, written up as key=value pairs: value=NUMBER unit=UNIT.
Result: value=-8 unit=°C
